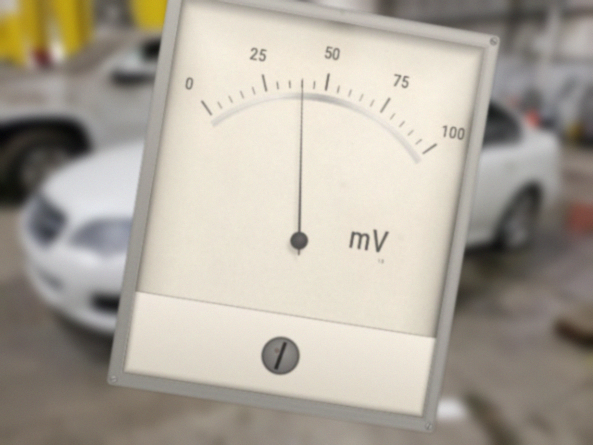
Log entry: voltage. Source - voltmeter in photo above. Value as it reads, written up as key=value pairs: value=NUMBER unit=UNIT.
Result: value=40 unit=mV
